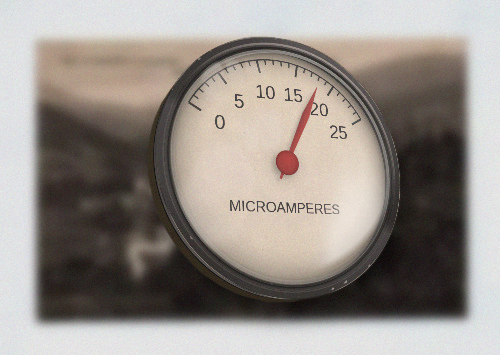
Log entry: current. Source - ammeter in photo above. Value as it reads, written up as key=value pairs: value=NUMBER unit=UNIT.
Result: value=18 unit=µA
